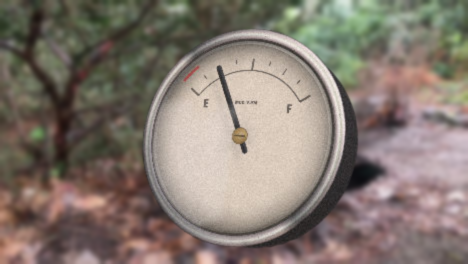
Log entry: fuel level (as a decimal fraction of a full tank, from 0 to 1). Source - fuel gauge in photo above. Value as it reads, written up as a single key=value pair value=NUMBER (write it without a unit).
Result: value=0.25
